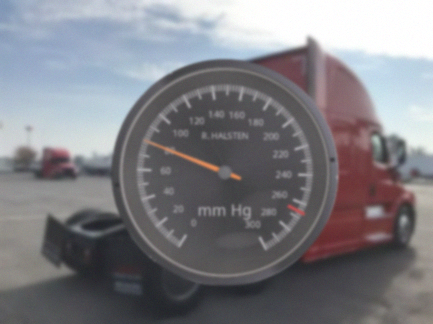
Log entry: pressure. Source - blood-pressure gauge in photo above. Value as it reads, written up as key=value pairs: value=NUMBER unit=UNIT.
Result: value=80 unit=mmHg
